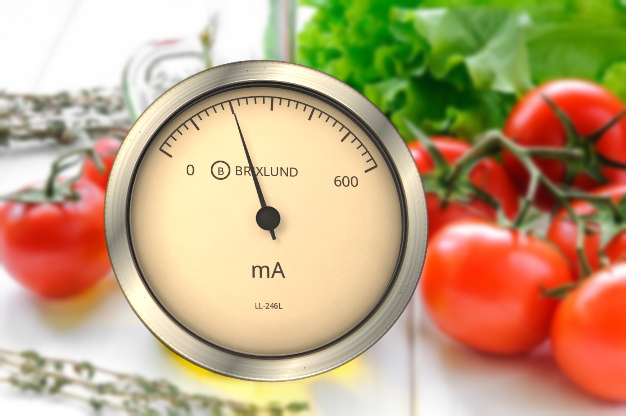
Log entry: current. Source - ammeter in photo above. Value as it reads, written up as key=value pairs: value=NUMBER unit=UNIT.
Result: value=200 unit=mA
